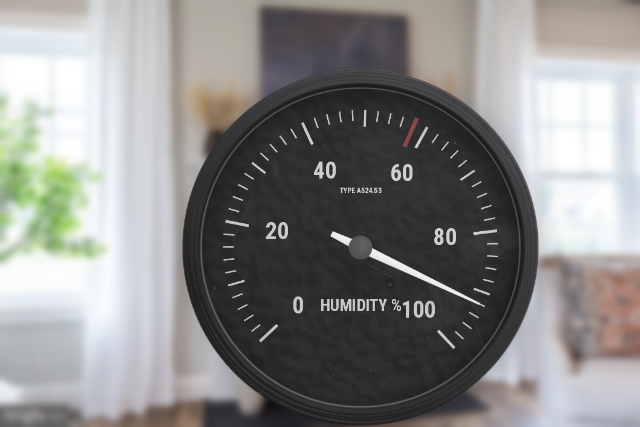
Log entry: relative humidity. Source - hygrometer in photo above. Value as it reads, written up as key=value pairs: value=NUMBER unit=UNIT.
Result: value=92 unit=%
